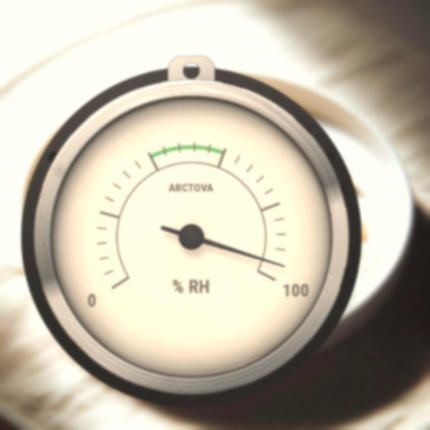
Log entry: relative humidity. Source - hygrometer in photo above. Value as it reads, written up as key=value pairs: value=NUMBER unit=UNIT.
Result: value=96 unit=%
